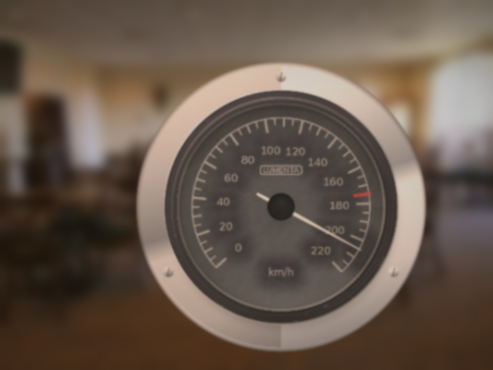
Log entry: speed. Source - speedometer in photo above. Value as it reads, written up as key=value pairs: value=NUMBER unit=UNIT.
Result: value=205 unit=km/h
